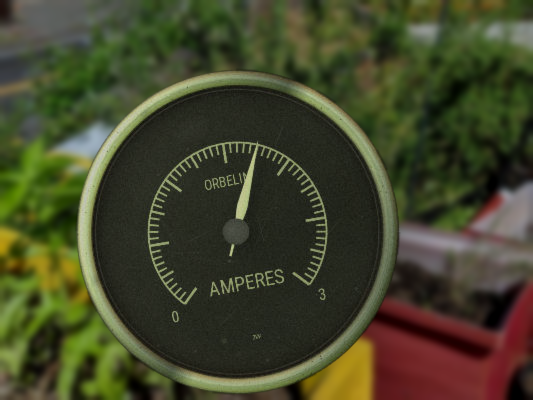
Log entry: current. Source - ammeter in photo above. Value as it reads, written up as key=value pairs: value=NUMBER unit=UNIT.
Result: value=1.75 unit=A
